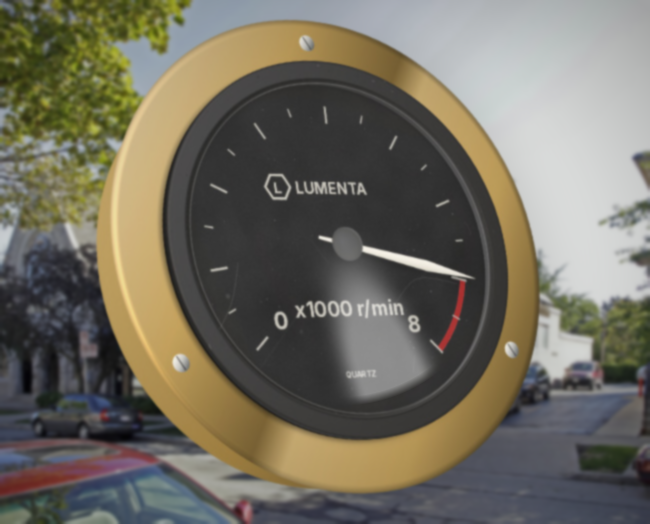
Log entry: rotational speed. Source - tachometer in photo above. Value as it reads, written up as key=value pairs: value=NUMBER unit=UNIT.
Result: value=7000 unit=rpm
